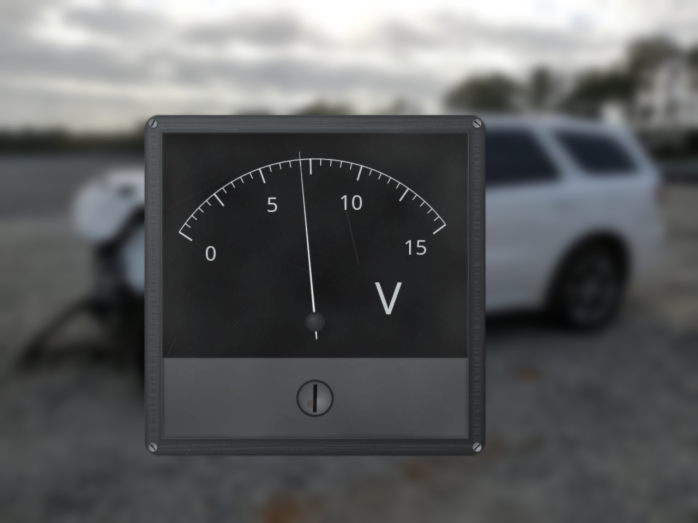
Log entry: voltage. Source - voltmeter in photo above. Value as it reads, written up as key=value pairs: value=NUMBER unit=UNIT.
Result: value=7 unit=V
